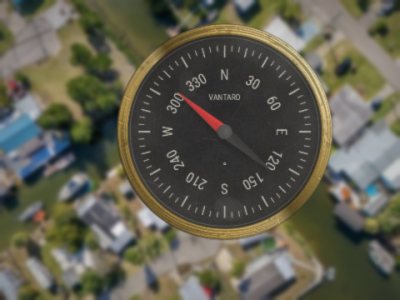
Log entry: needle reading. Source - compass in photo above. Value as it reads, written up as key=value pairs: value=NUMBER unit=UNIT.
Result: value=310 unit=°
